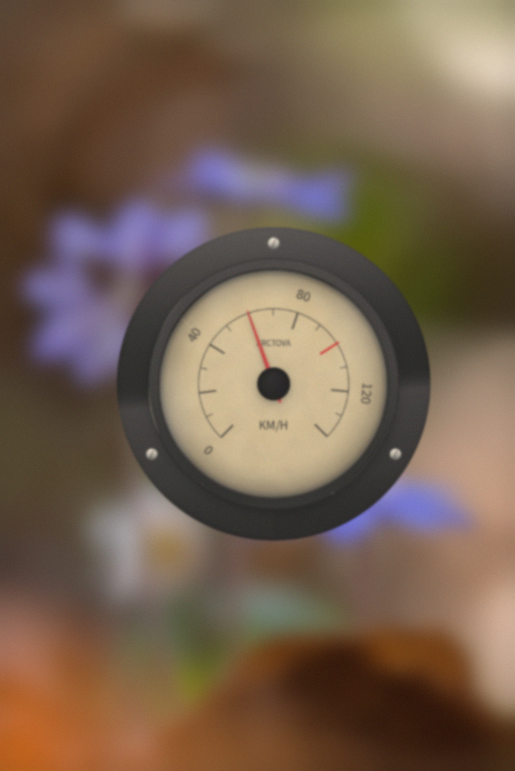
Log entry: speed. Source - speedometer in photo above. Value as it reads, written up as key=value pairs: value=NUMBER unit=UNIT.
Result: value=60 unit=km/h
